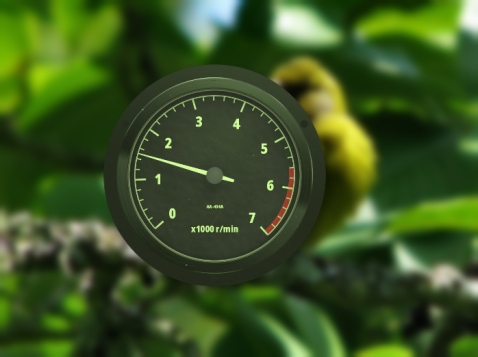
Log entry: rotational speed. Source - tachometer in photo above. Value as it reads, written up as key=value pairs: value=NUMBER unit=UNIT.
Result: value=1500 unit=rpm
